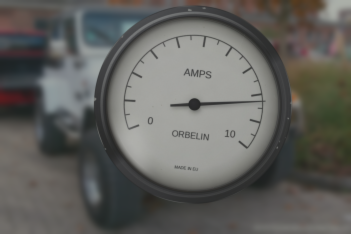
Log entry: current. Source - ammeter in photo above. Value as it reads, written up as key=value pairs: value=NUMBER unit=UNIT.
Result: value=8.25 unit=A
